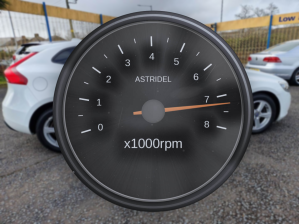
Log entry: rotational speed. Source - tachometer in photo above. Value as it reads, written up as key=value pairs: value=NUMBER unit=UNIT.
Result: value=7250 unit=rpm
